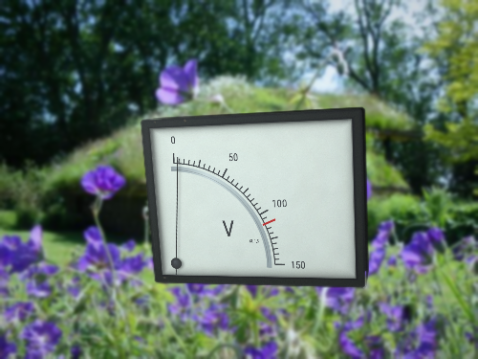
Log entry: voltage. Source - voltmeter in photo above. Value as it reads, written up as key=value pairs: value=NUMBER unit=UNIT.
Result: value=5 unit=V
